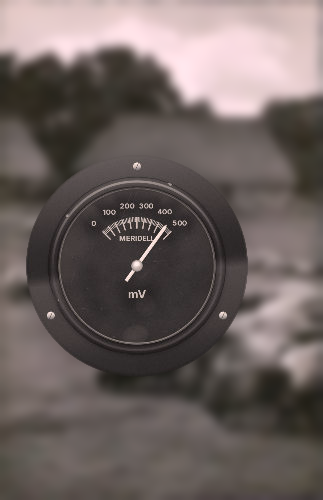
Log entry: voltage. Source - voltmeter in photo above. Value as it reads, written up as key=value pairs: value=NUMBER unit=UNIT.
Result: value=450 unit=mV
